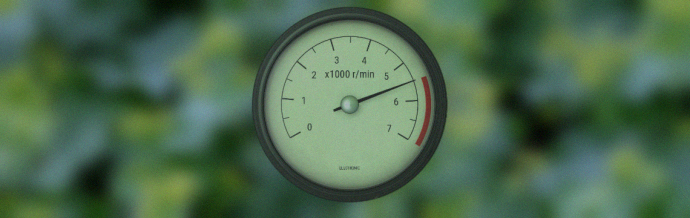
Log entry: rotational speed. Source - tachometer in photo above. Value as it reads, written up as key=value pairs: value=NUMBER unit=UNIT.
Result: value=5500 unit=rpm
